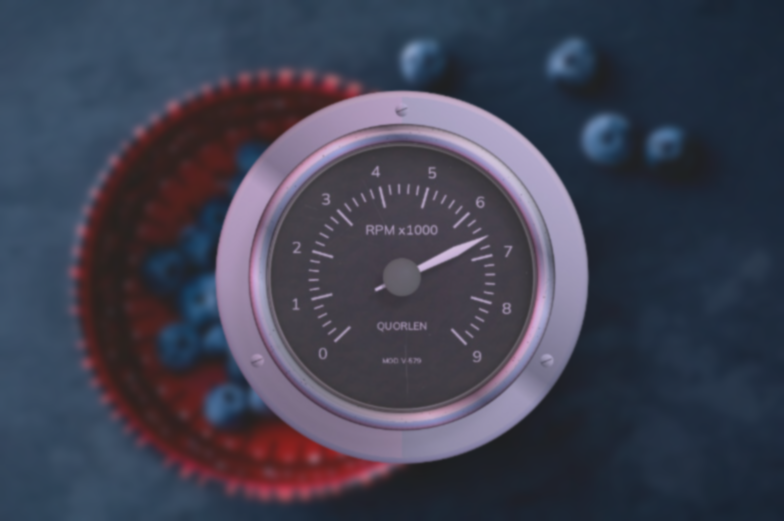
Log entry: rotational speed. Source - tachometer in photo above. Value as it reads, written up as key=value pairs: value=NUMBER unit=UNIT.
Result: value=6600 unit=rpm
